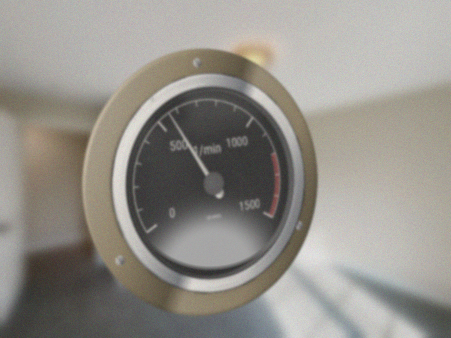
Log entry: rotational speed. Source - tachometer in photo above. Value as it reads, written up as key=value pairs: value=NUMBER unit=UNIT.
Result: value=550 unit=rpm
